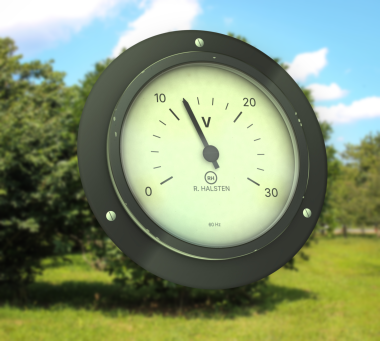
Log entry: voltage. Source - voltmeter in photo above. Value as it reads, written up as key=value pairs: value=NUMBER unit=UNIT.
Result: value=12 unit=V
